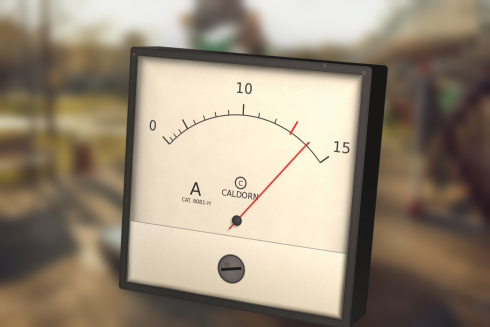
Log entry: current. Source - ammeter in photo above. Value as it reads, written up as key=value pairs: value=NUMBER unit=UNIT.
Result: value=14 unit=A
